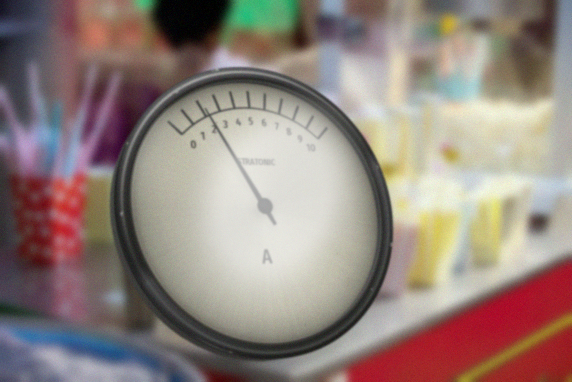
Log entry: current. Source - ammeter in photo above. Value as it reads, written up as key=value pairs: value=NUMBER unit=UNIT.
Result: value=2 unit=A
